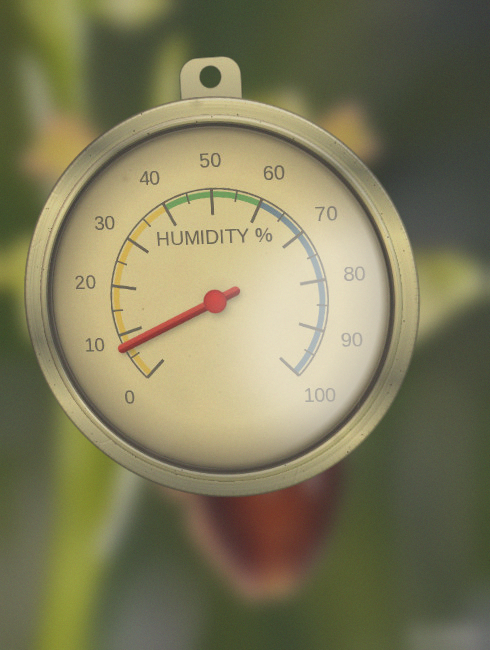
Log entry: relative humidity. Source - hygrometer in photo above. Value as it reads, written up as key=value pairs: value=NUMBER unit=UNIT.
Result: value=7.5 unit=%
